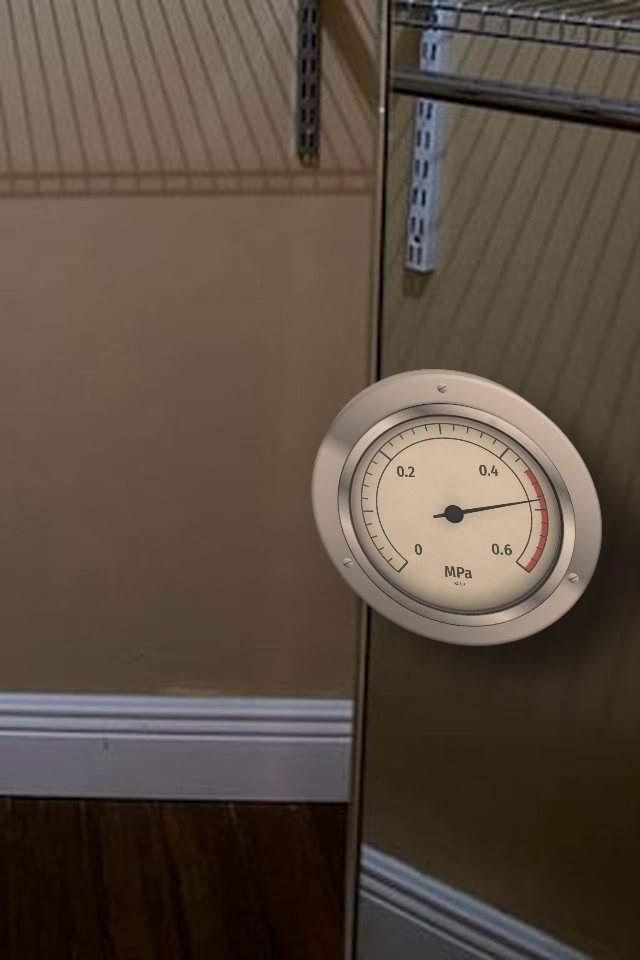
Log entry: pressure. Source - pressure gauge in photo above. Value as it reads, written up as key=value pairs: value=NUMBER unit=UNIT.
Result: value=0.48 unit=MPa
